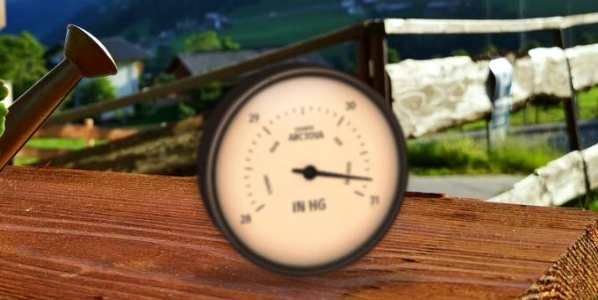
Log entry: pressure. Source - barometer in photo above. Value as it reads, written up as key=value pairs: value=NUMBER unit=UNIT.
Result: value=30.8 unit=inHg
